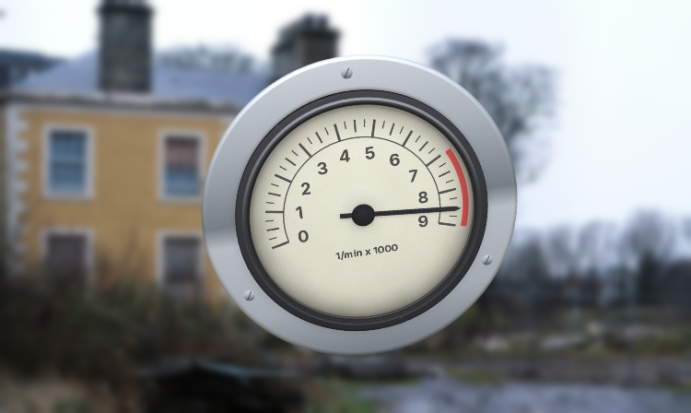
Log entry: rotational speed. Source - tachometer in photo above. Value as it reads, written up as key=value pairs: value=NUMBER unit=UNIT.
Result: value=8500 unit=rpm
